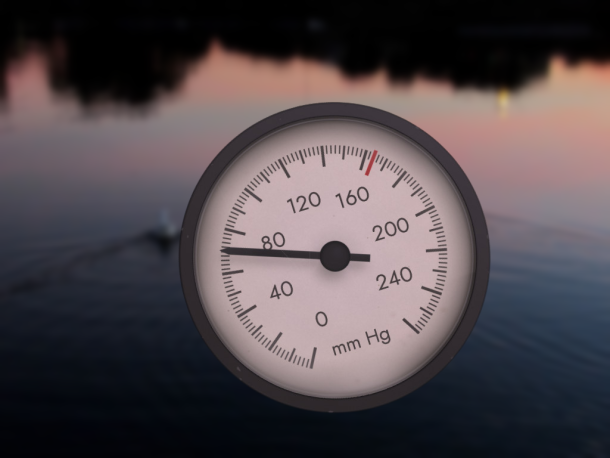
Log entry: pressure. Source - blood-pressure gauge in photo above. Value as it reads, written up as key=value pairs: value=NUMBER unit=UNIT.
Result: value=70 unit=mmHg
